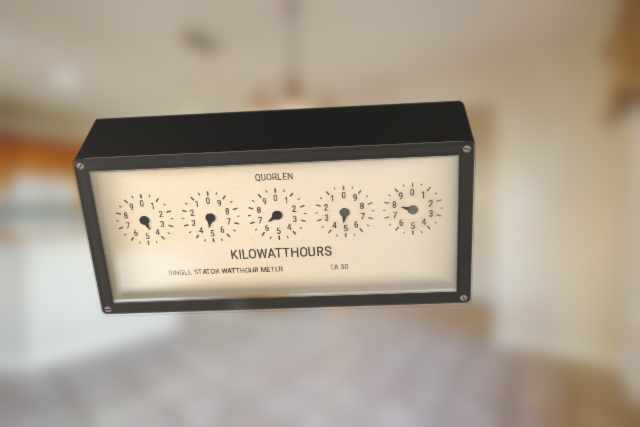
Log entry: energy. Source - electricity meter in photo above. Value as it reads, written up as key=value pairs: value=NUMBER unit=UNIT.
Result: value=44648 unit=kWh
